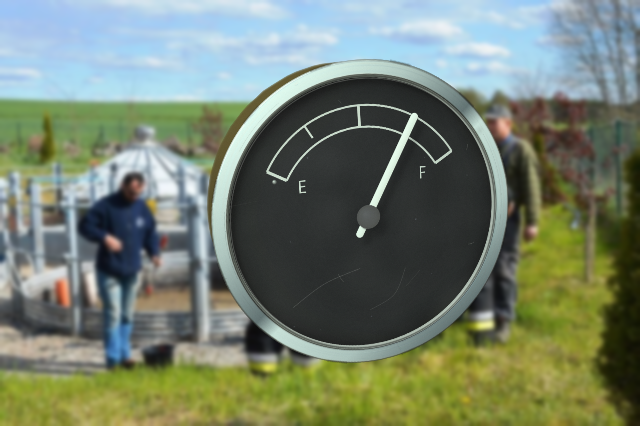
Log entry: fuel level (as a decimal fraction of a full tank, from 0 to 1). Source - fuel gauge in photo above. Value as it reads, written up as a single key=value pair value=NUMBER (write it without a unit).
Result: value=0.75
